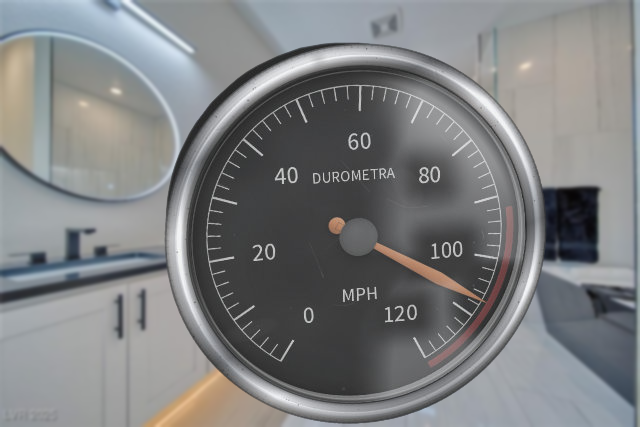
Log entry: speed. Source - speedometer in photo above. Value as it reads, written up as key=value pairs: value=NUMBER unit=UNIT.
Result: value=107 unit=mph
